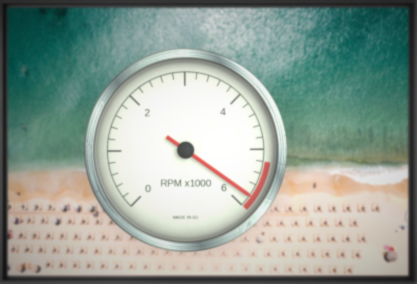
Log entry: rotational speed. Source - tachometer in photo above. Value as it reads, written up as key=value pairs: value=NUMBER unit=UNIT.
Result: value=5800 unit=rpm
